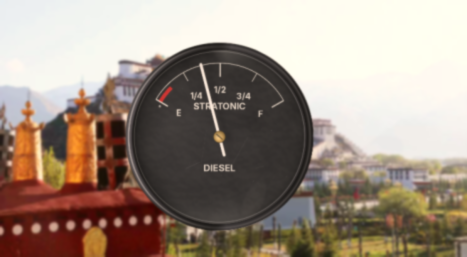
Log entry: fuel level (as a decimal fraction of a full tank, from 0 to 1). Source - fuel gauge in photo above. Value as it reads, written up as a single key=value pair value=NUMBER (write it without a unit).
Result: value=0.375
